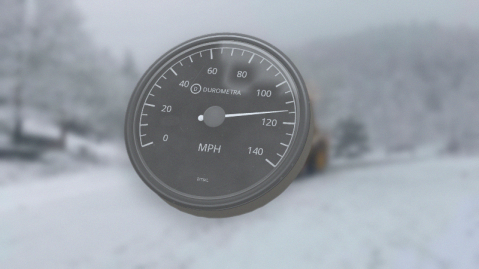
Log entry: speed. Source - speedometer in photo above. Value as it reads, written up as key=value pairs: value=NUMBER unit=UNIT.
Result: value=115 unit=mph
